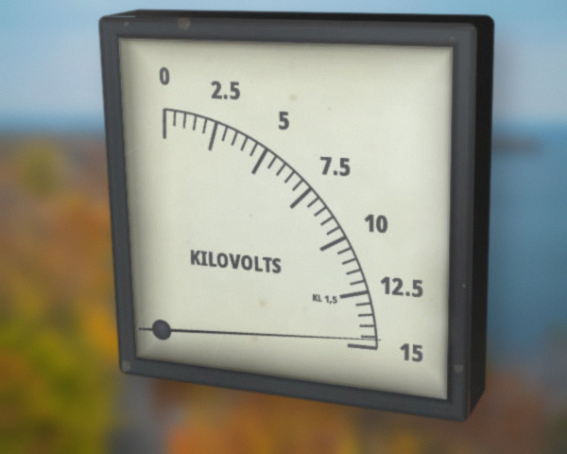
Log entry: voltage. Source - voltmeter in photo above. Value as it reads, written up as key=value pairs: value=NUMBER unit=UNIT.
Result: value=14.5 unit=kV
